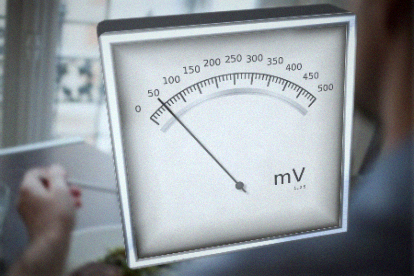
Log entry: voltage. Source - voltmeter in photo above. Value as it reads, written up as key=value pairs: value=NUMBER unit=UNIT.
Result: value=50 unit=mV
